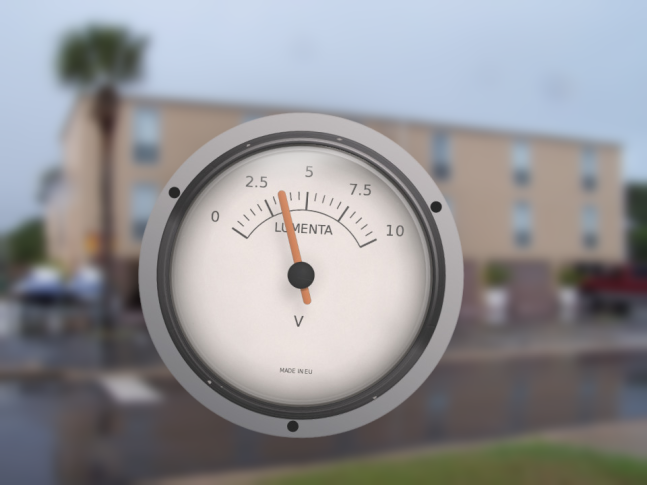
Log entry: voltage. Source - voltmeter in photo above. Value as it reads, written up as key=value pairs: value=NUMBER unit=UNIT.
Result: value=3.5 unit=V
